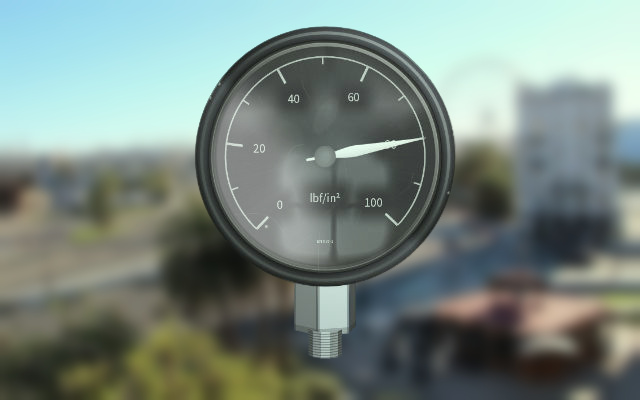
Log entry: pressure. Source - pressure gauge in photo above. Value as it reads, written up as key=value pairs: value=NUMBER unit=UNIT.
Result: value=80 unit=psi
